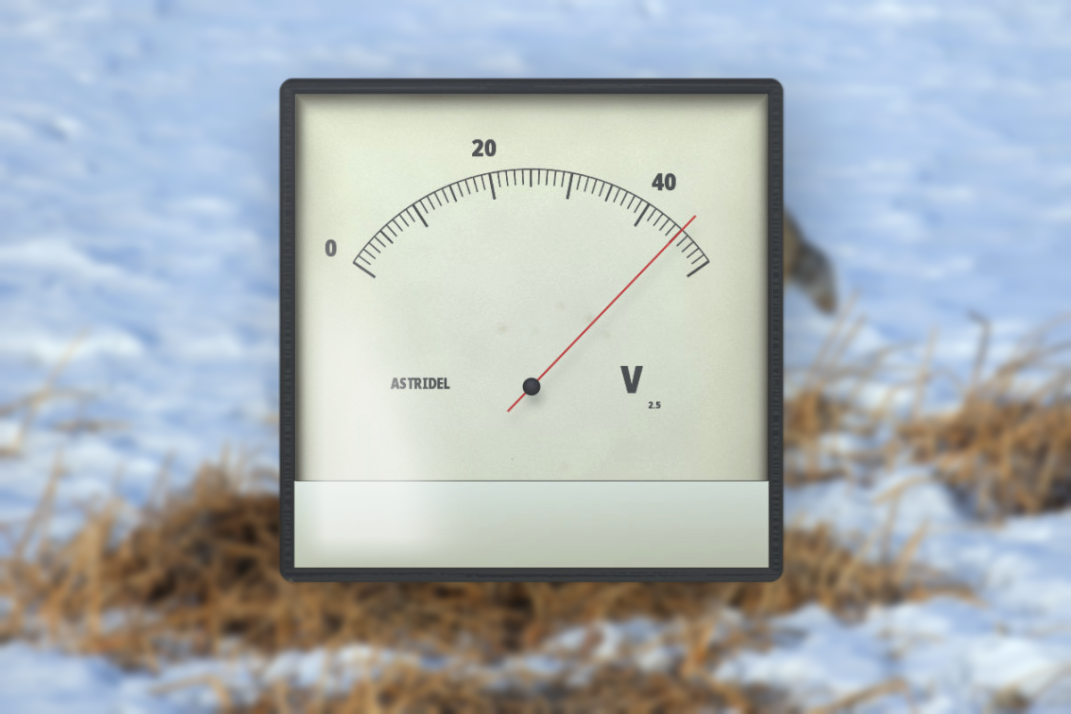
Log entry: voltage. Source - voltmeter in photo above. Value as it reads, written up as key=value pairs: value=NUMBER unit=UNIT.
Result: value=45 unit=V
